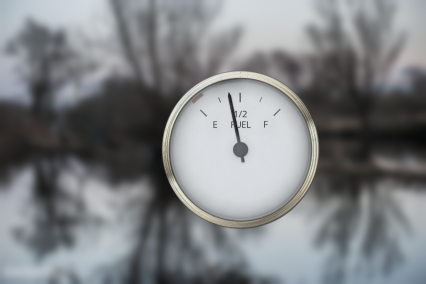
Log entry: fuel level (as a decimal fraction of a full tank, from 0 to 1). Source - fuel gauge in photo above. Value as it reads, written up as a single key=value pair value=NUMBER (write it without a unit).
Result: value=0.375
